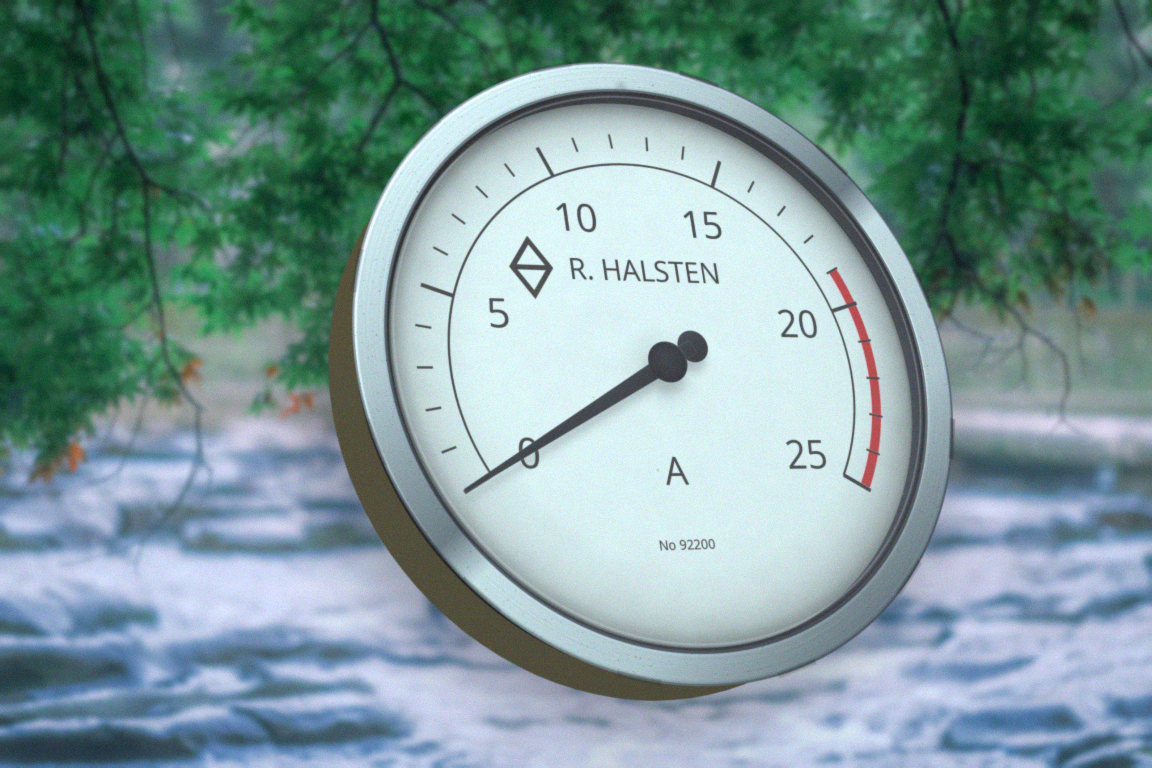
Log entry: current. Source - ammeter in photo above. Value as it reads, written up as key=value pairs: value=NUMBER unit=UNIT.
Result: value=0 unit=A
